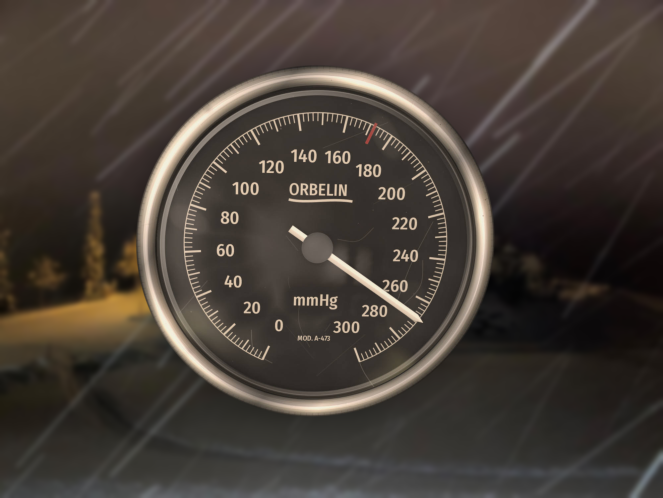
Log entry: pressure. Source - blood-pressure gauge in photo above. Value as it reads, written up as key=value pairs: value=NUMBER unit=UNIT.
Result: value=268 unit=mmHg
